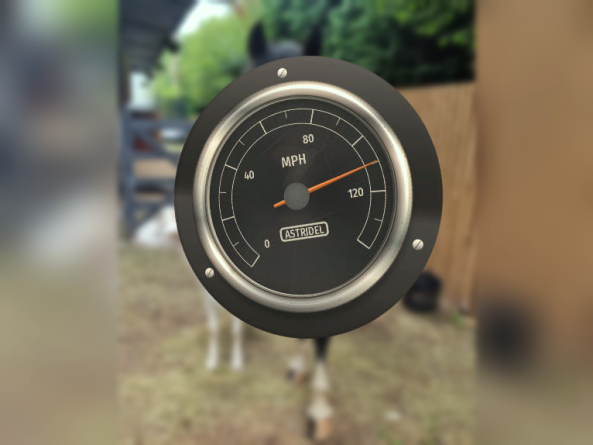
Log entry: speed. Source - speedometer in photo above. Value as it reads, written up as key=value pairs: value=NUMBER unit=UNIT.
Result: value=110 unit=mph
